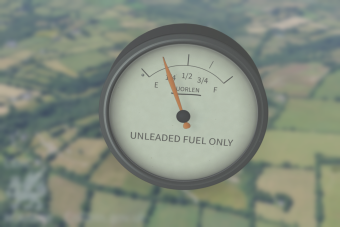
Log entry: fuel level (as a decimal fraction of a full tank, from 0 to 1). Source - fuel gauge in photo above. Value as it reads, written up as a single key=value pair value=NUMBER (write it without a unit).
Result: value=0.25
